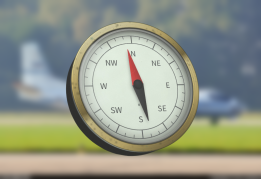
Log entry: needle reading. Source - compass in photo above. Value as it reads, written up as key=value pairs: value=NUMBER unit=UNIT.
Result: value=350 unit=°
